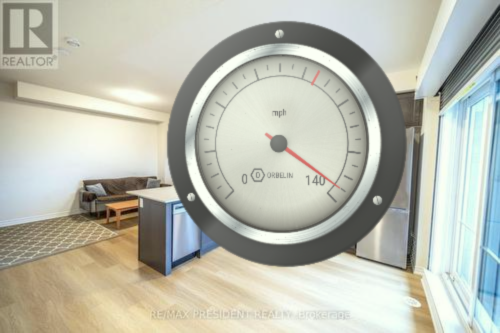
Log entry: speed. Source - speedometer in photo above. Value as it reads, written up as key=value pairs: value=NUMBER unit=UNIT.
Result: value=135 unit=mph
